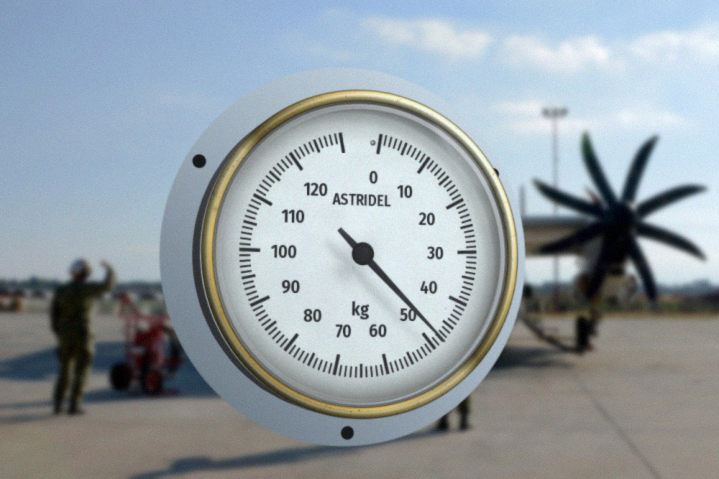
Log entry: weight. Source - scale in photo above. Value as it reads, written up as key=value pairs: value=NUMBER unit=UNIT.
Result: value=48 unit=kg
